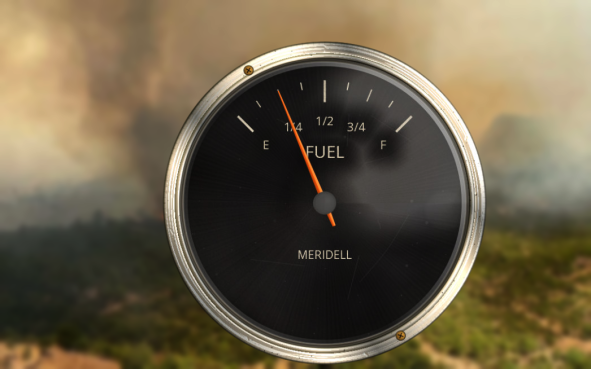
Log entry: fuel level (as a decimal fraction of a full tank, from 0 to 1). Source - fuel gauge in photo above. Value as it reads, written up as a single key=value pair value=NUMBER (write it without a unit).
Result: value=0.25
